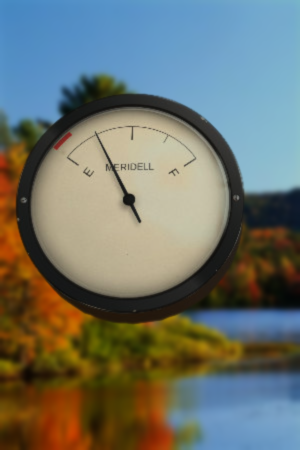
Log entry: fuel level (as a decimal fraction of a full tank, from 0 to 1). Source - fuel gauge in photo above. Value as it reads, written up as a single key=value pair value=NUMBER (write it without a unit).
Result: value=0.25
